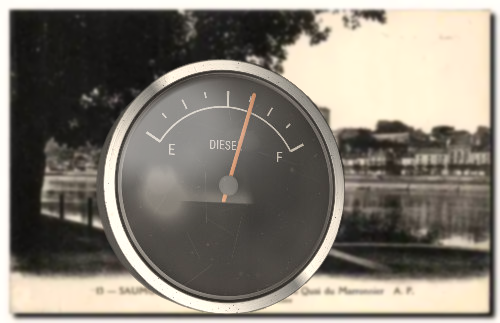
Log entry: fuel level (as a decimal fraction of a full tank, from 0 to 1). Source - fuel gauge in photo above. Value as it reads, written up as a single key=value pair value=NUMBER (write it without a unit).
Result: value=0.625
